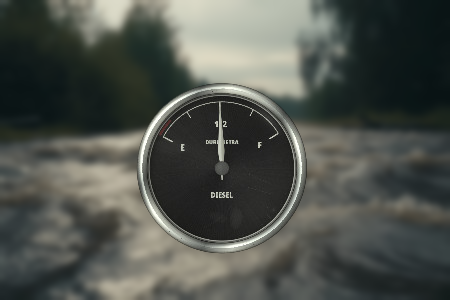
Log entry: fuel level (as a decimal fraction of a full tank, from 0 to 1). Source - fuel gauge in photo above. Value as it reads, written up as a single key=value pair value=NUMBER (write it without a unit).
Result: value=0.5
